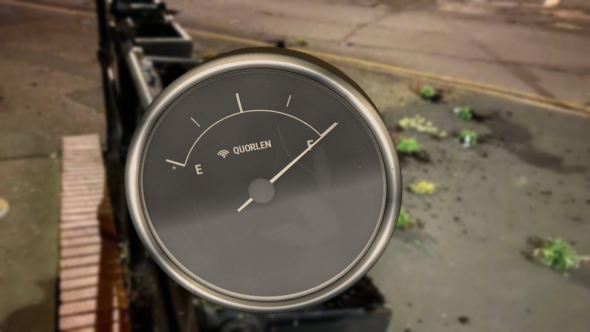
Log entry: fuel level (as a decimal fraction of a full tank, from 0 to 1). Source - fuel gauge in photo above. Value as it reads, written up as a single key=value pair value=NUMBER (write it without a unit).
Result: value=1
